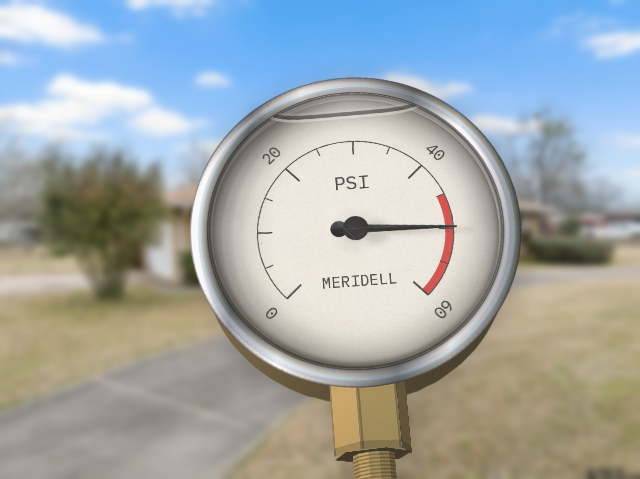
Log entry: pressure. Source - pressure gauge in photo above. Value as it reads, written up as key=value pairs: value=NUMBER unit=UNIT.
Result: value=50 unit=psi
